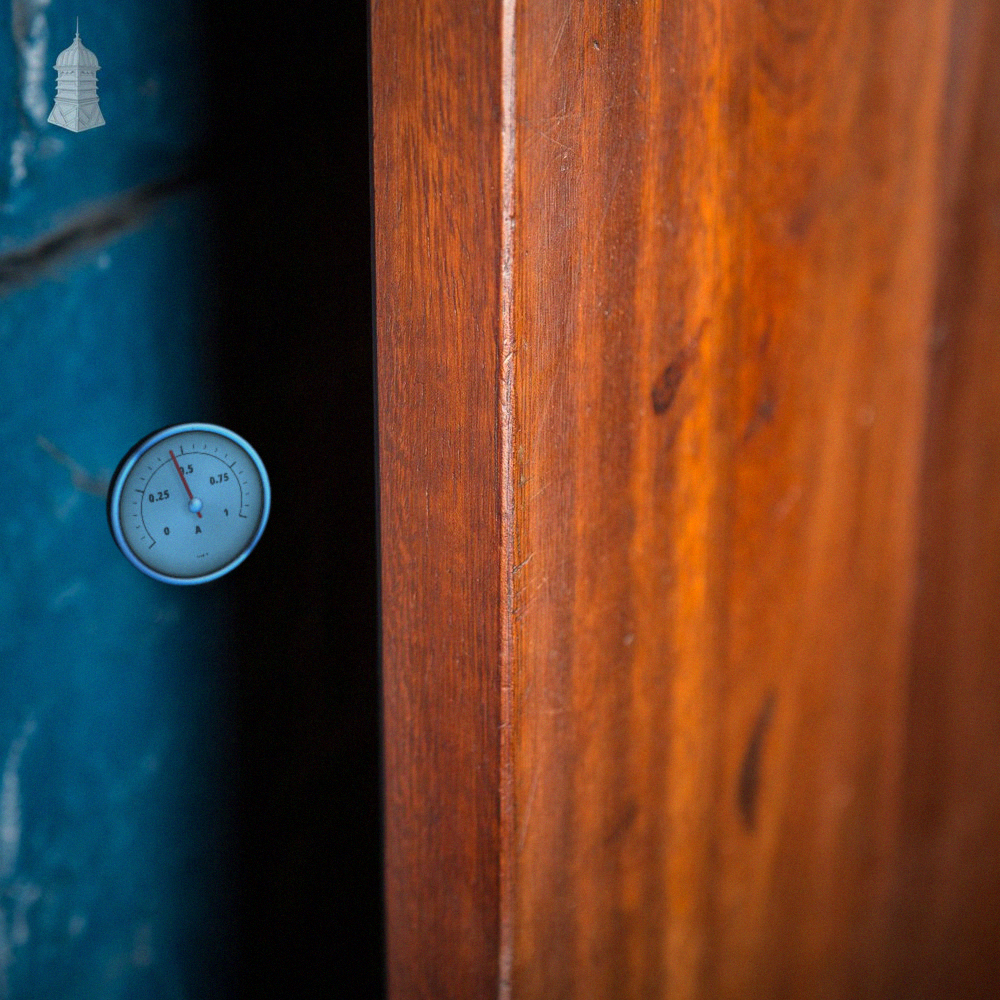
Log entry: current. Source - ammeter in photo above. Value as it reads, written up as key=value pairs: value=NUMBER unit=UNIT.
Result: value=0.45 unit=A
